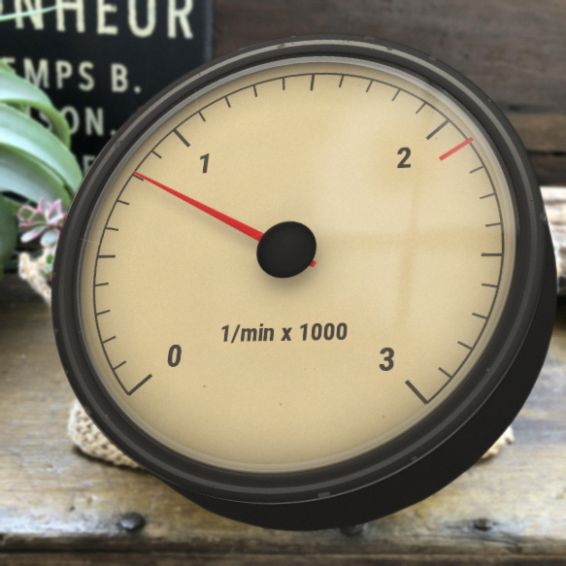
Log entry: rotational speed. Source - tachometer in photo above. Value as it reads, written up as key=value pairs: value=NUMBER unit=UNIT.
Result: value=800 unit=rpm
